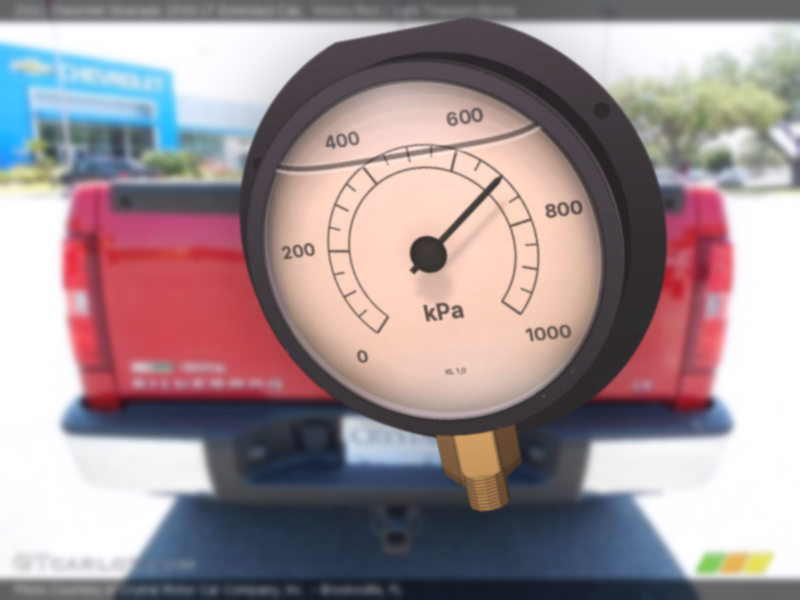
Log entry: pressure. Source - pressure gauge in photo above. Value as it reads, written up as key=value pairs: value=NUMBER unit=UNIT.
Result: value=700 unit=kPa
